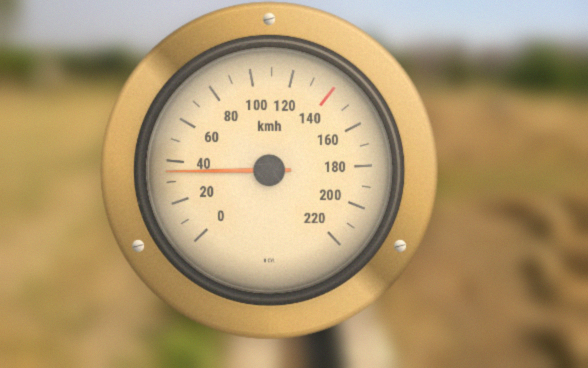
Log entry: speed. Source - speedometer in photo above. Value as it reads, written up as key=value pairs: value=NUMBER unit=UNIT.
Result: value=35 unit=km/h
